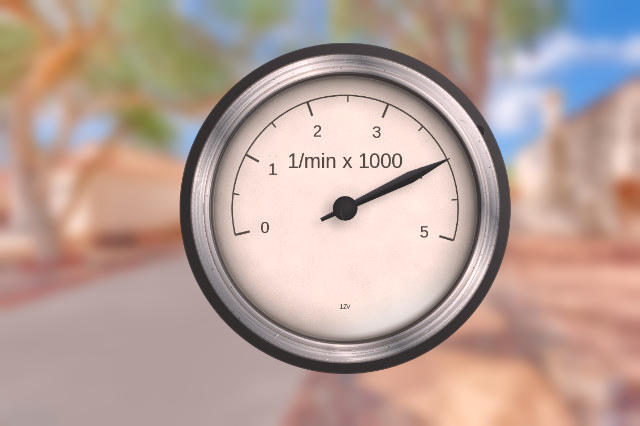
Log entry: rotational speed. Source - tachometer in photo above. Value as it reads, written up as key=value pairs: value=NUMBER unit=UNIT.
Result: value=4000 unit=rpm
